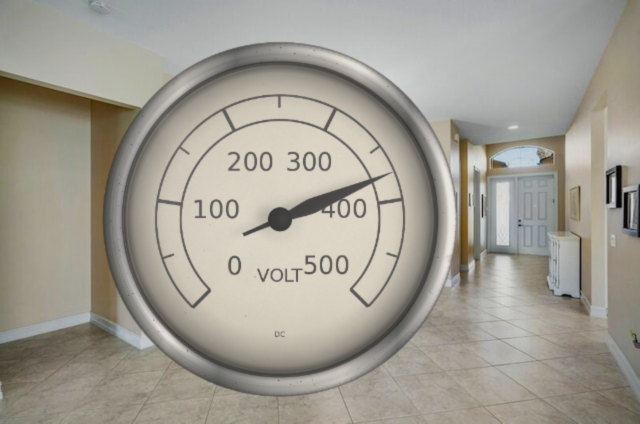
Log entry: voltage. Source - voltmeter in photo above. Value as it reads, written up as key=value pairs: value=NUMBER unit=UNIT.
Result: value=375 unit=V
